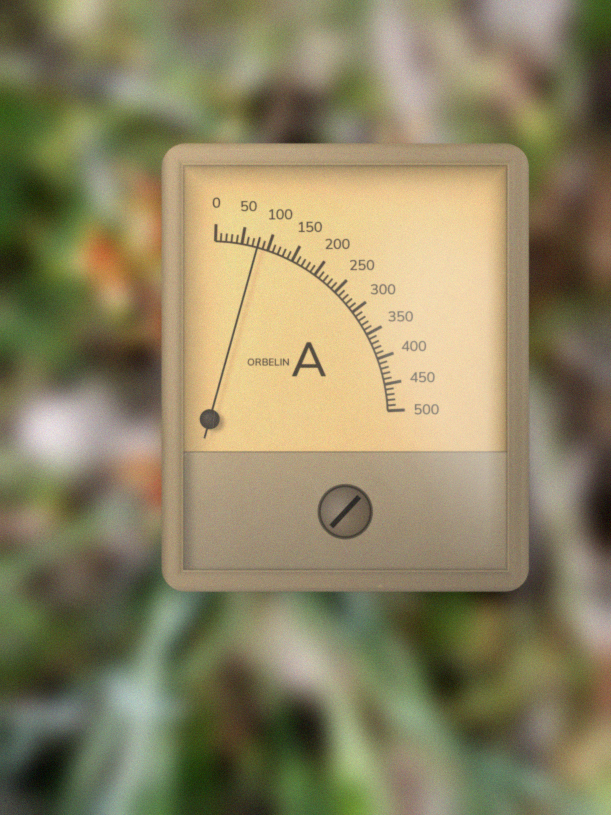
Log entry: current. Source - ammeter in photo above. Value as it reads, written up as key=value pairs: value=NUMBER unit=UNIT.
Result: value=80 unit=A
